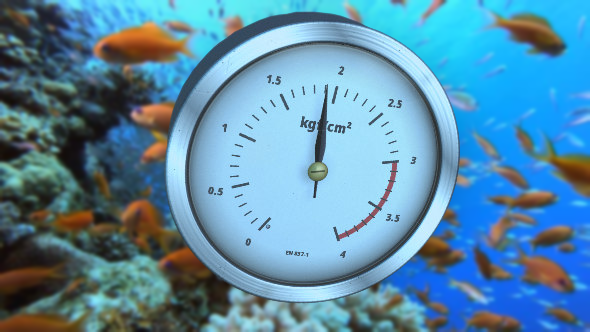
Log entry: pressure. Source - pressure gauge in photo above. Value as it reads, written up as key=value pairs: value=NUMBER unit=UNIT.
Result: value=1.9 unit=kg/cm²
